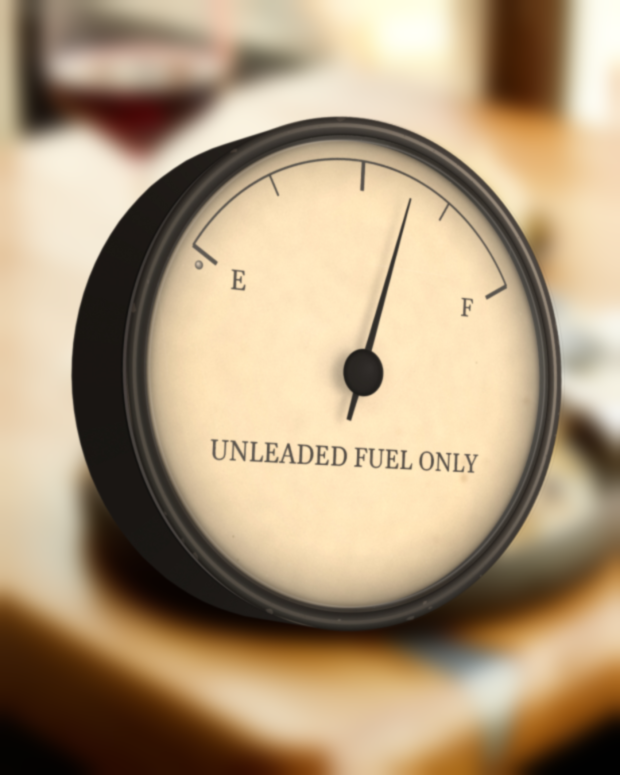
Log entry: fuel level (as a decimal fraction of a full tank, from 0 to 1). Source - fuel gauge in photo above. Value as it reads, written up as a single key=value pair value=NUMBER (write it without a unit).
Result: value=0.625
